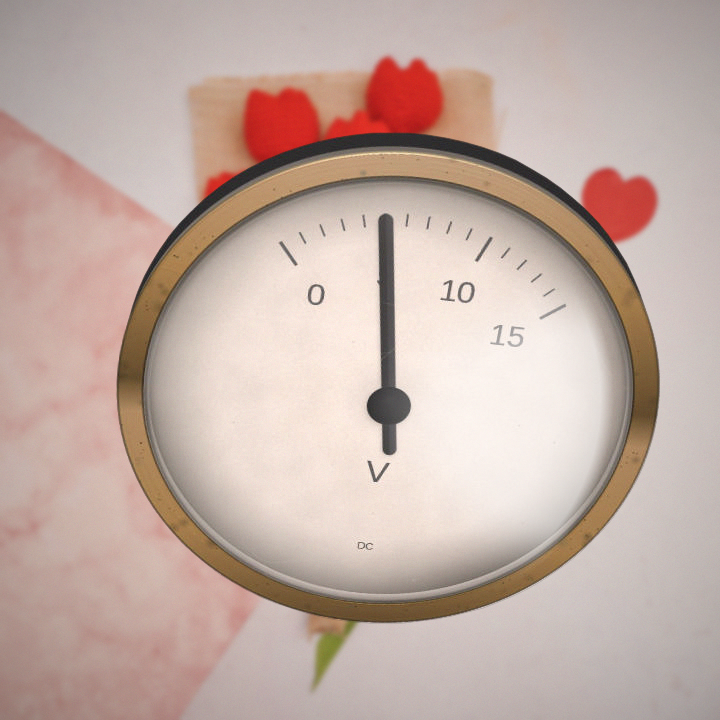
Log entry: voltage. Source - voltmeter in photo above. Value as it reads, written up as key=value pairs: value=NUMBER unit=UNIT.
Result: value=5 unit=V
